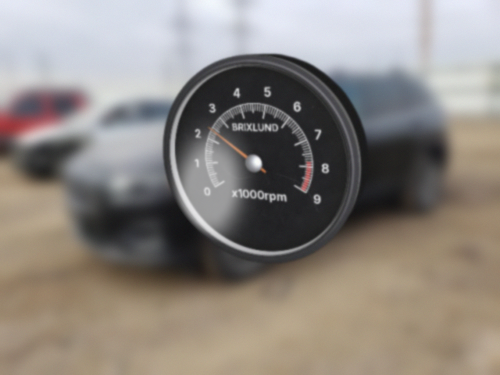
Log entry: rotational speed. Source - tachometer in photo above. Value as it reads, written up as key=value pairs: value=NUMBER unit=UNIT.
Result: value=2500 unit=rpm
